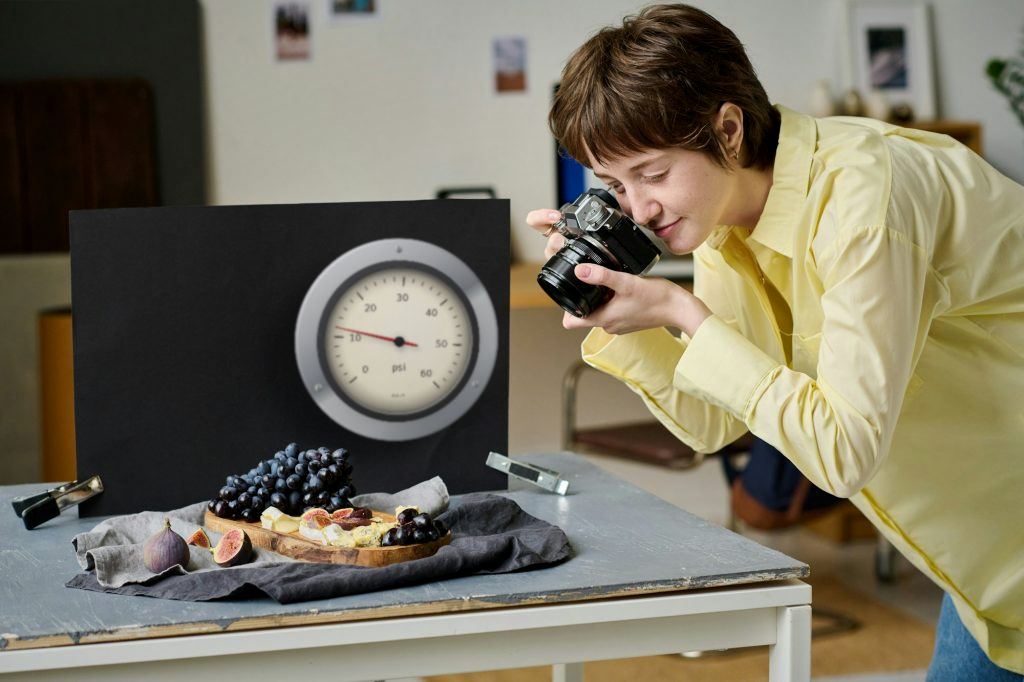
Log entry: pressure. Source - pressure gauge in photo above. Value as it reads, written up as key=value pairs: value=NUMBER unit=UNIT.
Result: value=12 unit=psi
